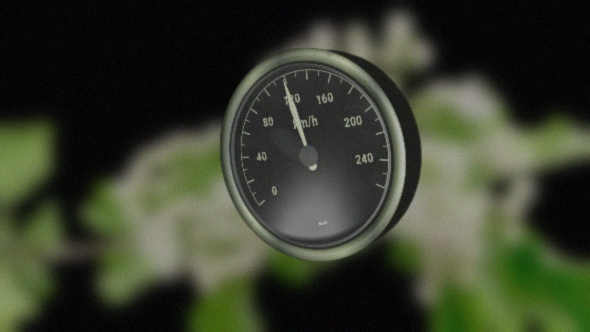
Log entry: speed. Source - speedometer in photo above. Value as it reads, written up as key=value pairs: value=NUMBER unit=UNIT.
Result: value=120 unit=km/h
